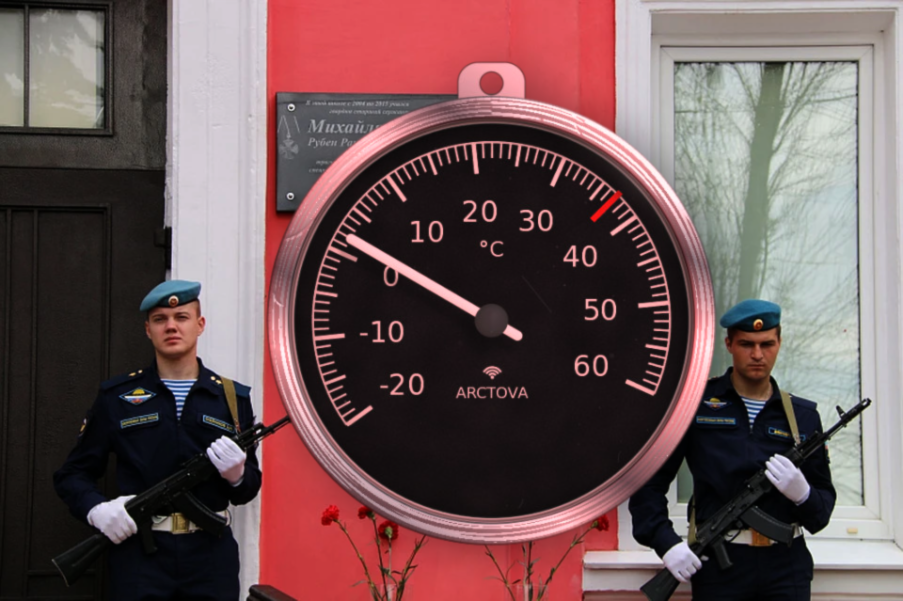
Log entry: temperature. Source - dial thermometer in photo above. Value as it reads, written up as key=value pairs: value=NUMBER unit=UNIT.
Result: value=2 unit=°C
